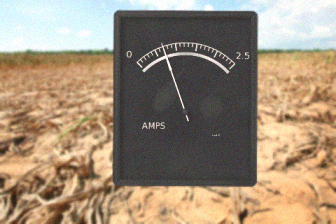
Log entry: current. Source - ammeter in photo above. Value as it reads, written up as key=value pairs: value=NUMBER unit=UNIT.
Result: value=0.7 unit=A
